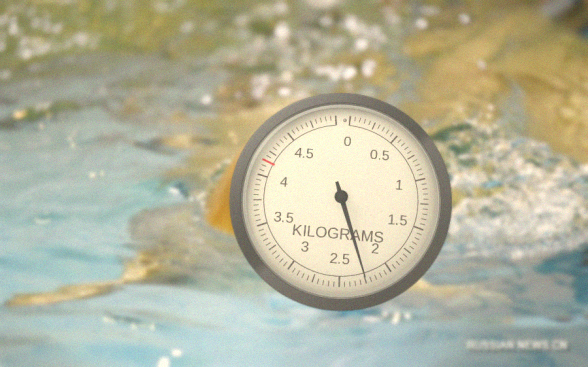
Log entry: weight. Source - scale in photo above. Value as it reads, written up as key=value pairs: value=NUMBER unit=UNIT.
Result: value=2.25 unit=kg
